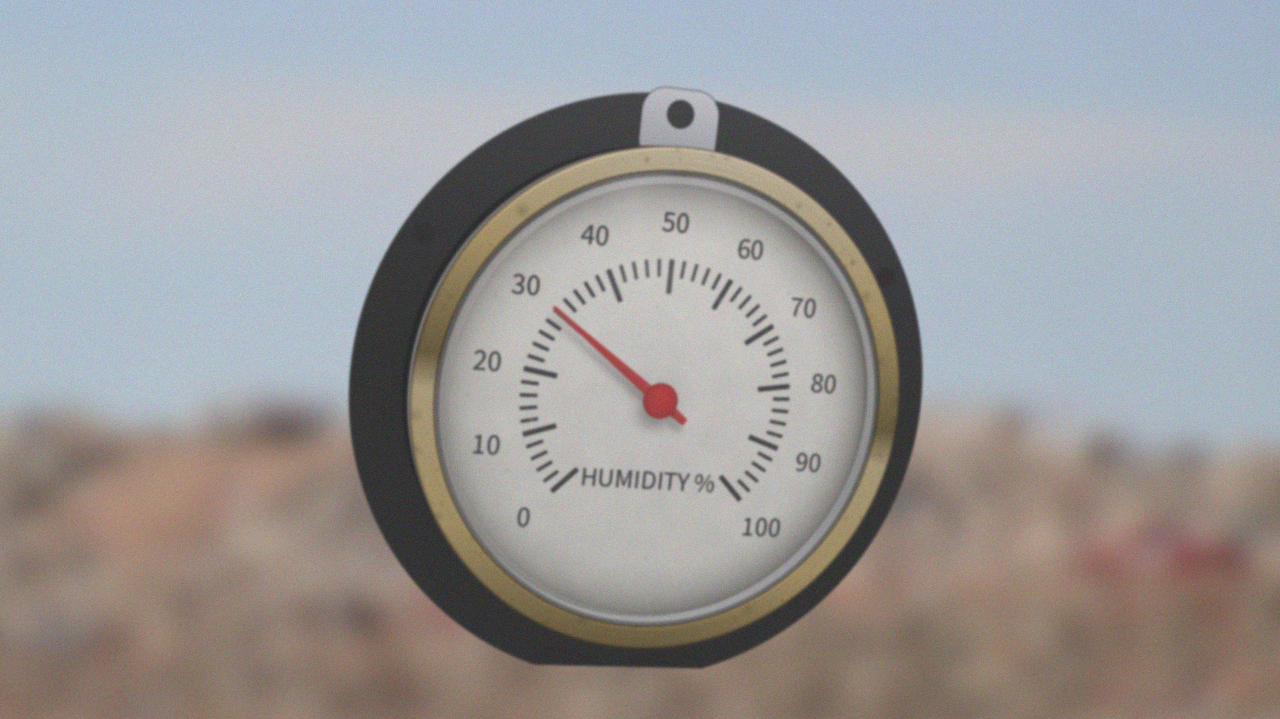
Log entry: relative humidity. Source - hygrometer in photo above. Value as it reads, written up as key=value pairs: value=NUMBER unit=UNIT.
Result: value=30 unit=%
